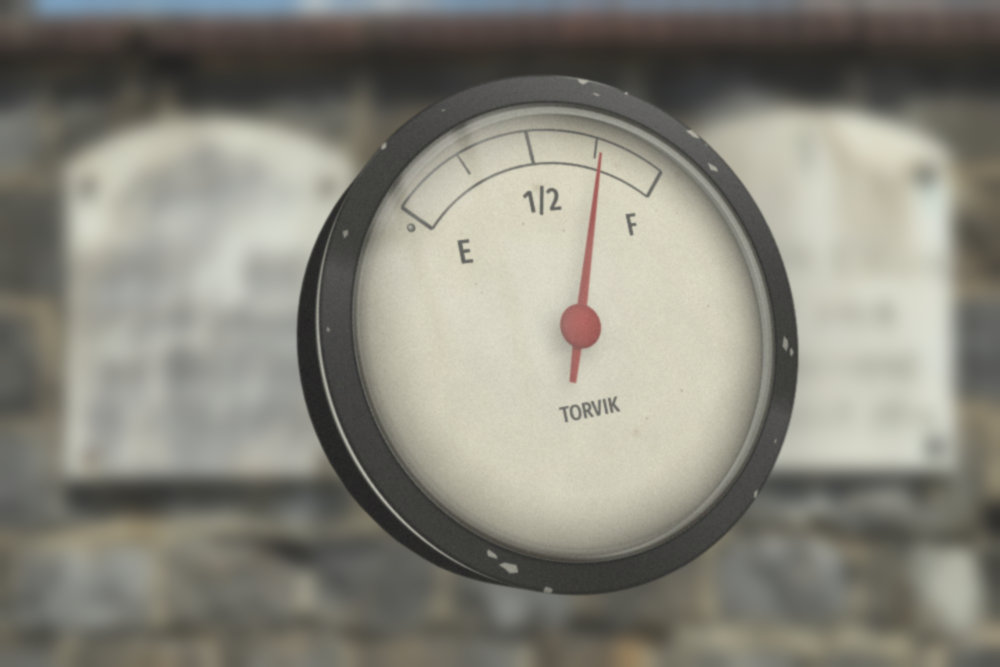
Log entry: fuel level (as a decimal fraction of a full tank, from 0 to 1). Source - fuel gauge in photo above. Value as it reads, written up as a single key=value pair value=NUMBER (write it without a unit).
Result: value=0.75
